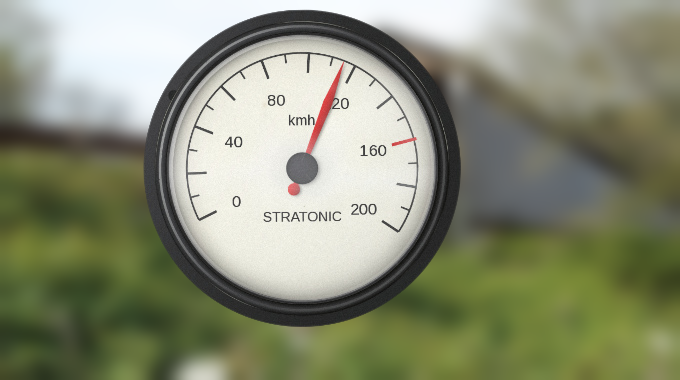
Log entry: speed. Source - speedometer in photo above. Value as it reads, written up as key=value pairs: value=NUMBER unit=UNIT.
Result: value=115 unit=km/h
